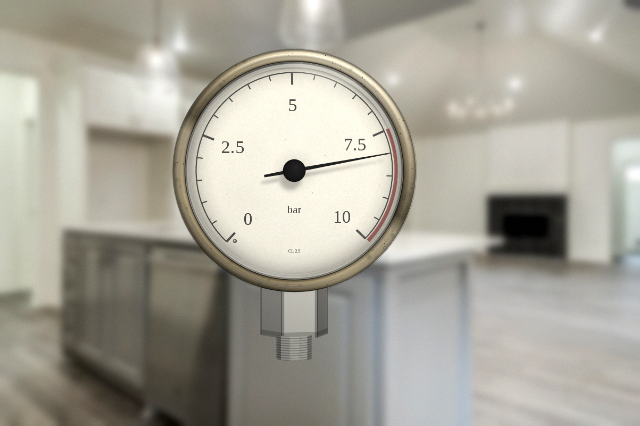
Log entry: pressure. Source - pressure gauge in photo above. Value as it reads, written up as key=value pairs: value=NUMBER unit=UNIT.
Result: value=8 unit=bar
